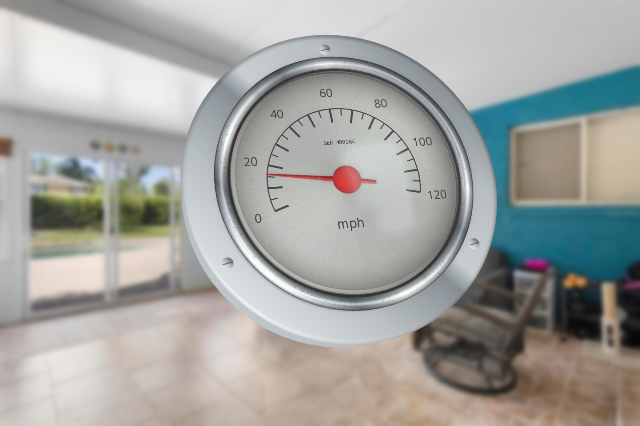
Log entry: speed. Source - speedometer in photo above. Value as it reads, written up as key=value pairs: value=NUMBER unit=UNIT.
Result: value=15 unit=mph
